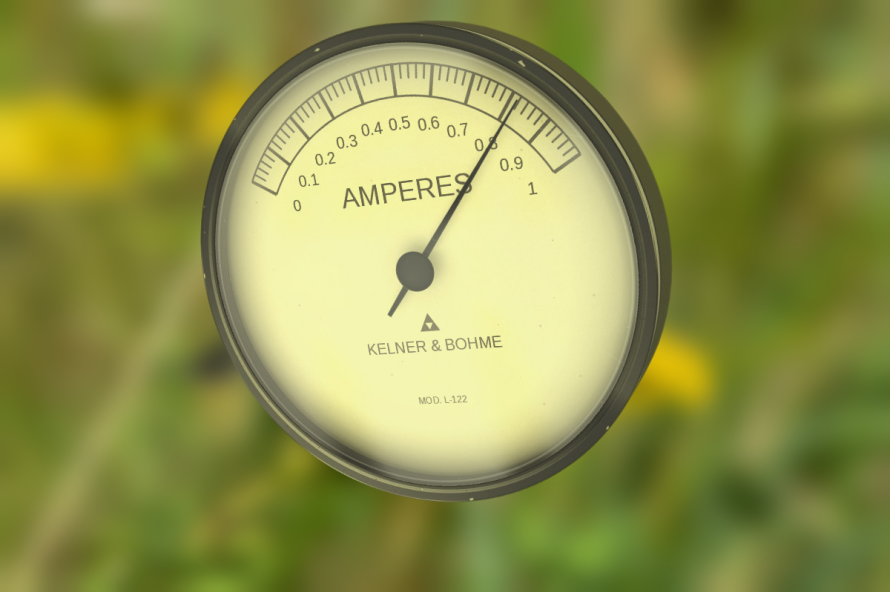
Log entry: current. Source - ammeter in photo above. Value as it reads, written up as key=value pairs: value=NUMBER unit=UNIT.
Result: value=0.82 unit=A
